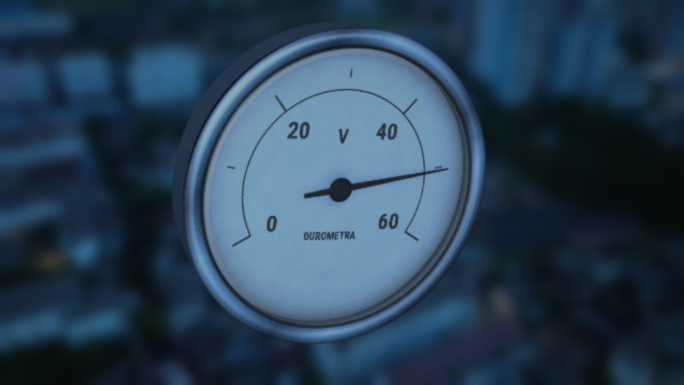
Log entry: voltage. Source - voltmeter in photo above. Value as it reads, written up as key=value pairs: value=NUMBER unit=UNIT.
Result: value=50 unit=V
